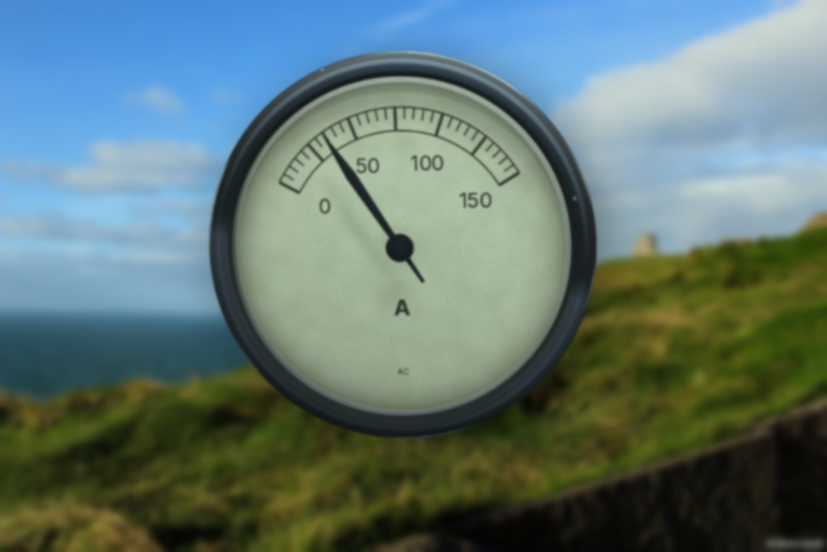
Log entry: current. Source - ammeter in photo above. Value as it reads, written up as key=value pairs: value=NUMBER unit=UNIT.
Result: value=35 unit=A
